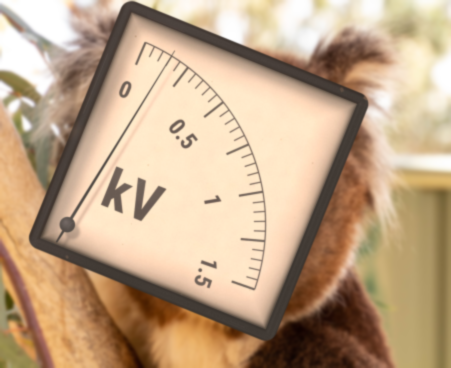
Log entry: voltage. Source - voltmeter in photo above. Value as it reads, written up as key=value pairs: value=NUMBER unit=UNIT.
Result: value=0.15 unit=kV
